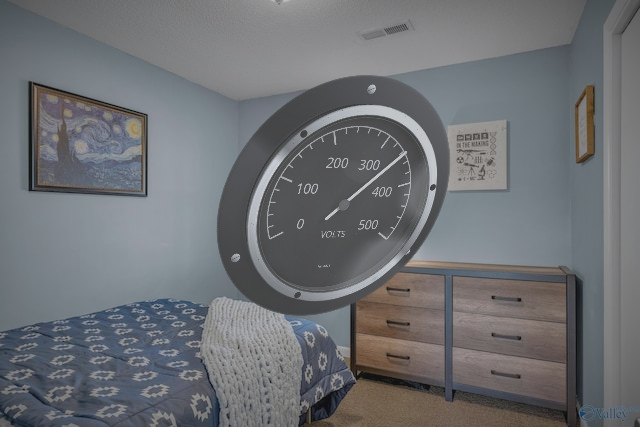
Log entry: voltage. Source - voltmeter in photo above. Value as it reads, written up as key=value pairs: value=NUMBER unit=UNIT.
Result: value=340 unit=V
